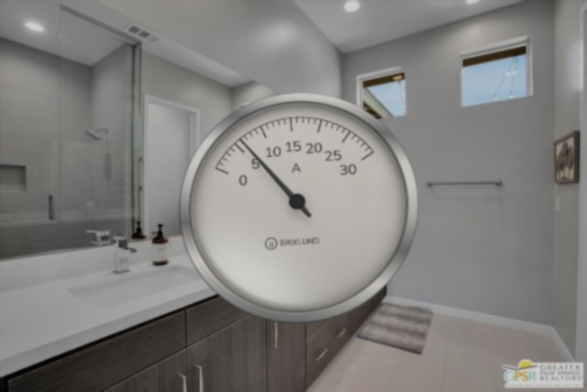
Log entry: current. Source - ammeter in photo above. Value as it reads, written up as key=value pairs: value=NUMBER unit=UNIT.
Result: value=6 unit=A
